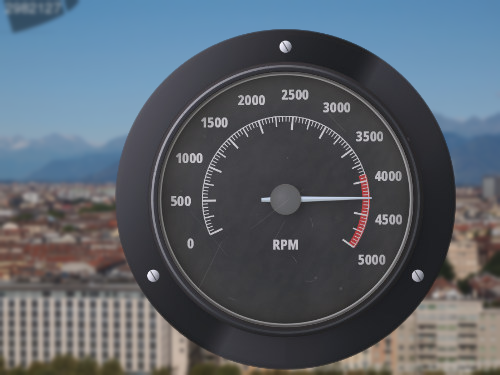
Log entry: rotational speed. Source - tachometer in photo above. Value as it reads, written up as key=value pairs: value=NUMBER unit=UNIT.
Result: value=4250 unit=rpm
